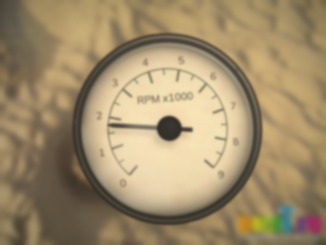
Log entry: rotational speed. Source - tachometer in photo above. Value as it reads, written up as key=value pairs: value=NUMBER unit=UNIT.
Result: value=1750 unit=rpm
